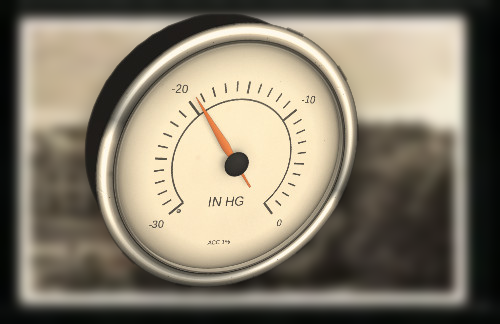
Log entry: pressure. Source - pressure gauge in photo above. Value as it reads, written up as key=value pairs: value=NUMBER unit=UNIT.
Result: value=-19.5 unit=inHg
